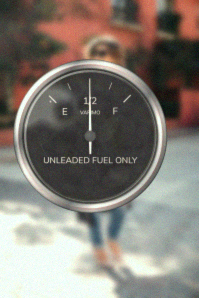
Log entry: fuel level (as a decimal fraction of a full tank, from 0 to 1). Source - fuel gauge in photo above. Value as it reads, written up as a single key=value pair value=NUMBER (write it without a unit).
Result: value=0.5
